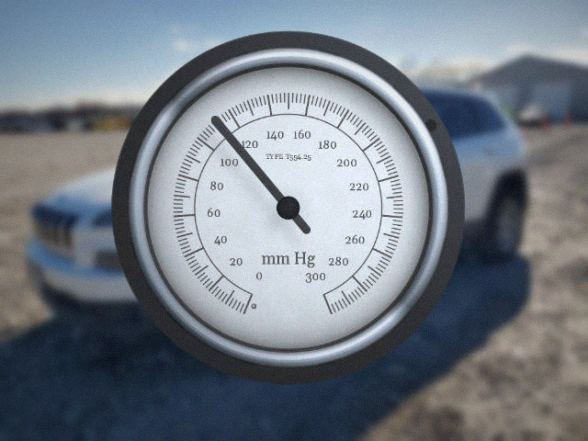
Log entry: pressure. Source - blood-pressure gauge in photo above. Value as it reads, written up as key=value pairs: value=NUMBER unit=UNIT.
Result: value=112 unit=mmHg
